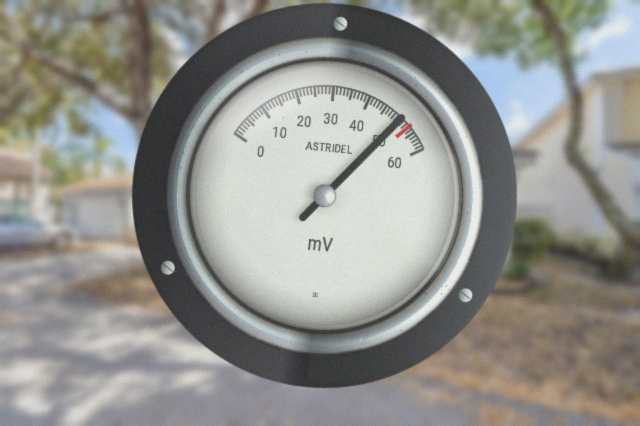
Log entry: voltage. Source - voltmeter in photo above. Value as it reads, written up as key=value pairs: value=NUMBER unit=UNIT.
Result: value=50 unit=mV
